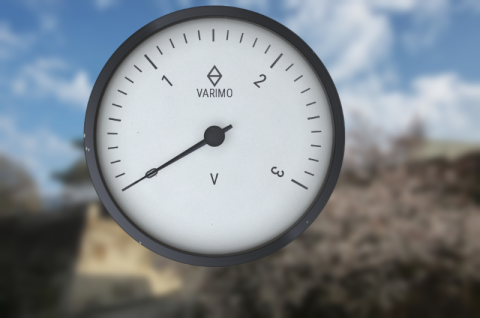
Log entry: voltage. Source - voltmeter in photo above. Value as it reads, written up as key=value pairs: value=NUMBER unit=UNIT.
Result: value=0 unit=V
